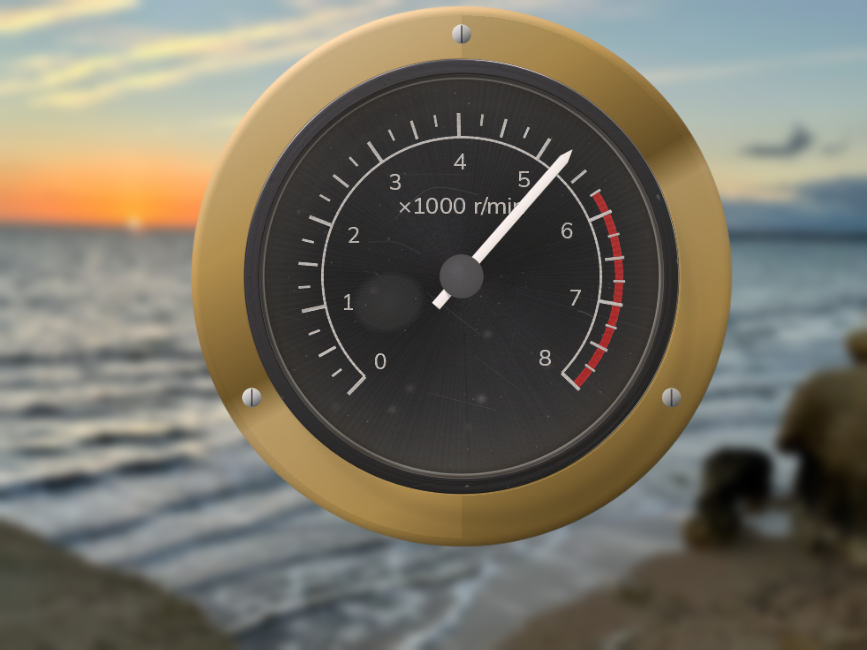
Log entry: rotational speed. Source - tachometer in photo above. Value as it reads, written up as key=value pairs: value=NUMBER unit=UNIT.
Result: value=5250 unit=rpm
